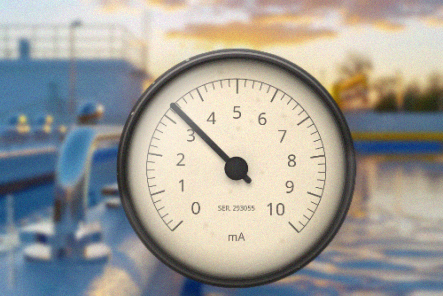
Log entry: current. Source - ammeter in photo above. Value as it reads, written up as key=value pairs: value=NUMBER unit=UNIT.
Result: value=3.3 unit=mA
